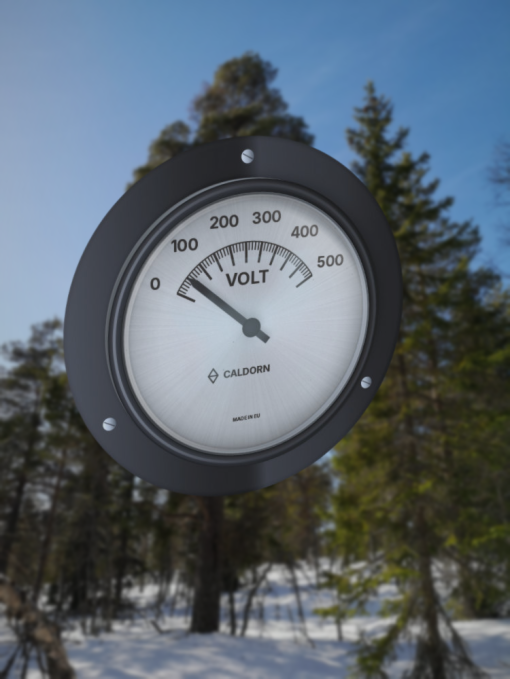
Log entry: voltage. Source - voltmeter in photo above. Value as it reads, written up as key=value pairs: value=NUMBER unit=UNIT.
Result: value=50 unit=V
